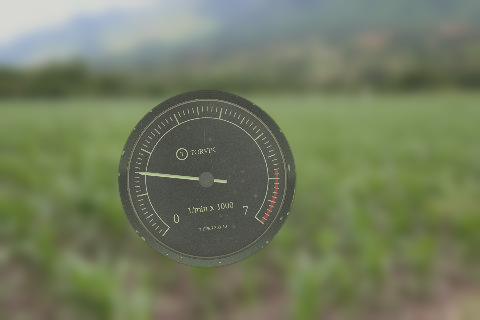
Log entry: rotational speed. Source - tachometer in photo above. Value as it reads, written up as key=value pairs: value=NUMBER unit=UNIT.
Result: value=1500 unit=rpm
